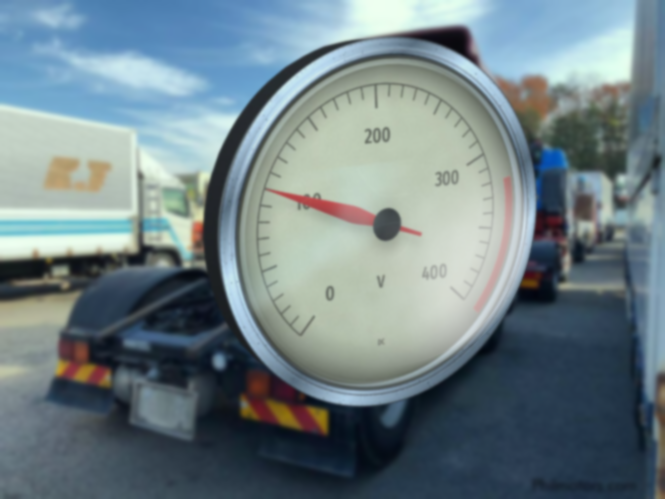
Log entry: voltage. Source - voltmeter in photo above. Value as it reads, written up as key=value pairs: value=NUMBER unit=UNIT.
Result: value=100 unit=V
